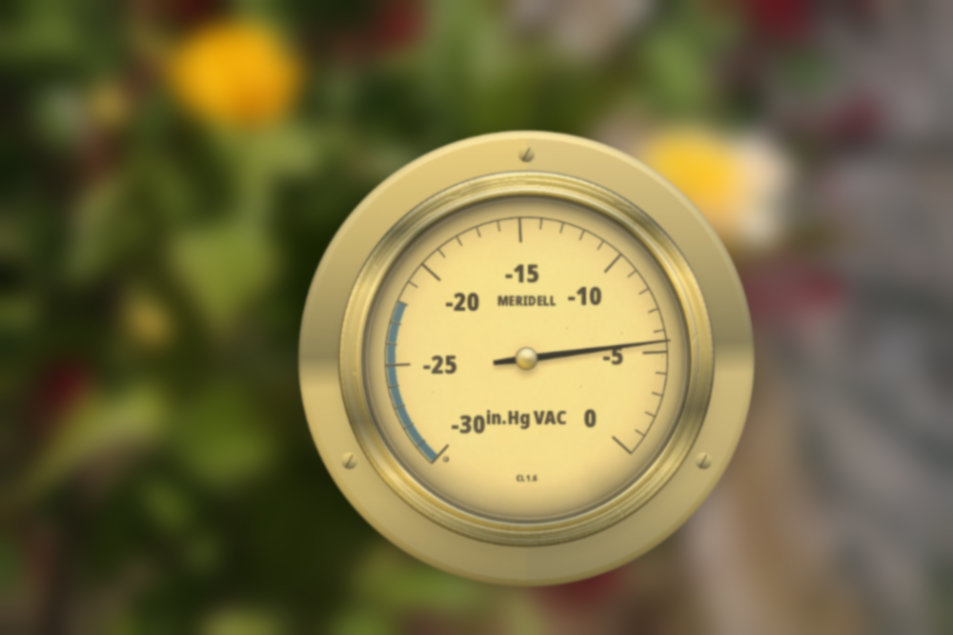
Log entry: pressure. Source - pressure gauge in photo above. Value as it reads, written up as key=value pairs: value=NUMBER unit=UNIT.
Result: value=-5.5 unit=inHg
